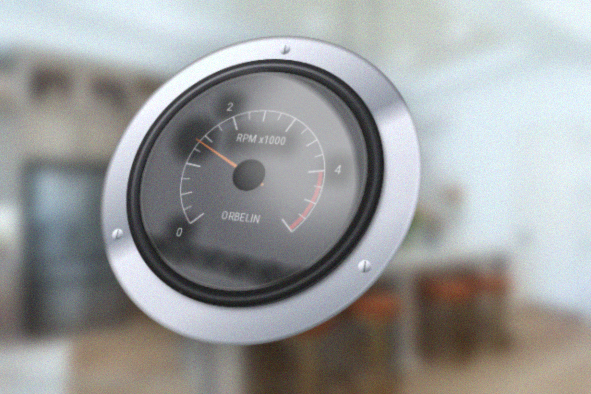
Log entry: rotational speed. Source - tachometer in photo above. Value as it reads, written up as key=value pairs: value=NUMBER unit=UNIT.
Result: value=1375 unit=rpm
